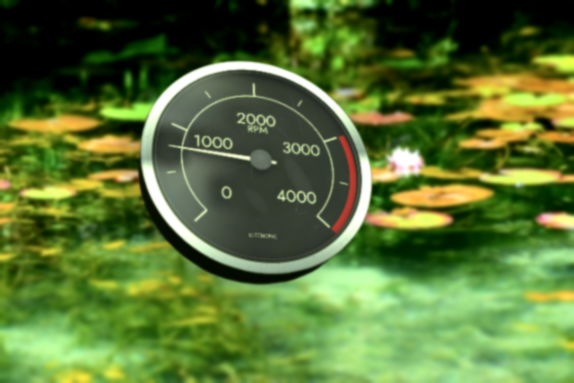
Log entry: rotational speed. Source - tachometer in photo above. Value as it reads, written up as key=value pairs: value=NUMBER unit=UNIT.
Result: value=750 unit=rpm
